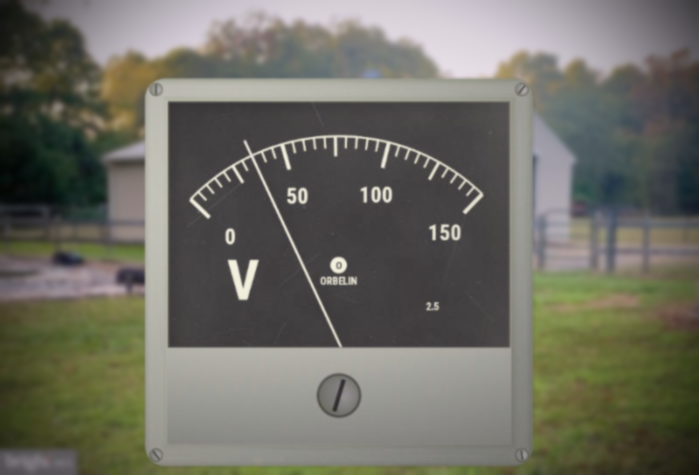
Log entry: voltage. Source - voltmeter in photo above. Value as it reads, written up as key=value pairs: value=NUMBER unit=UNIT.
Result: value=35 unit=V
